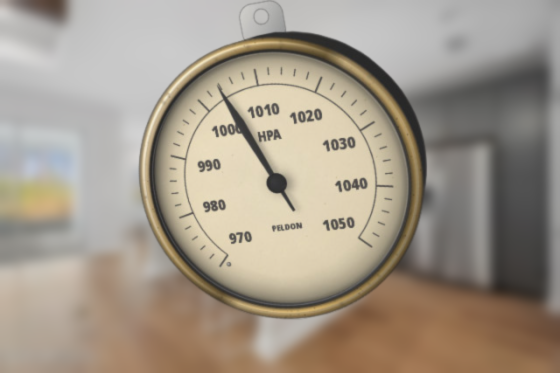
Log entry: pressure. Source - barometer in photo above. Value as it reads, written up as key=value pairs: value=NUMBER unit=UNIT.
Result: value=1004 unit=hPa
